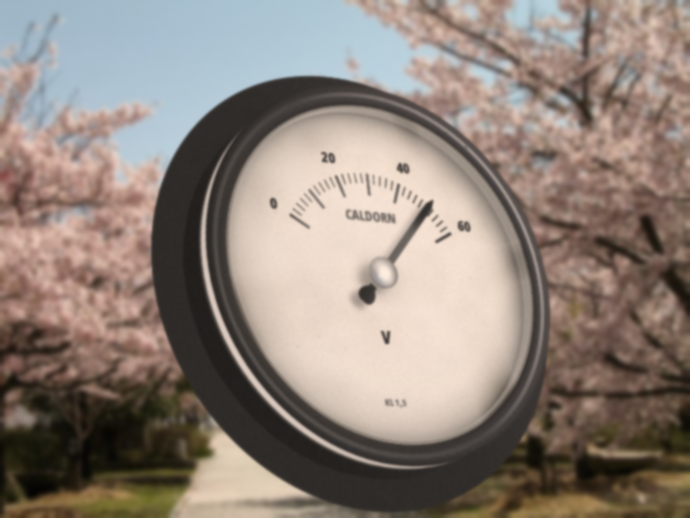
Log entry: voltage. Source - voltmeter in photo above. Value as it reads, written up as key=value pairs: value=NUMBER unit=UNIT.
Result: value=50 unit=V
